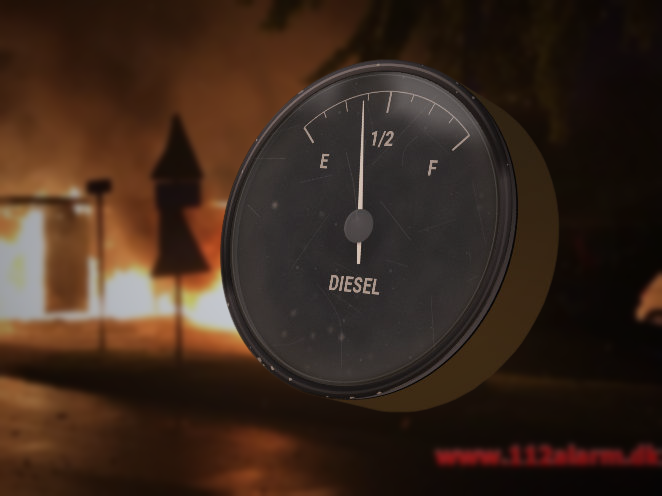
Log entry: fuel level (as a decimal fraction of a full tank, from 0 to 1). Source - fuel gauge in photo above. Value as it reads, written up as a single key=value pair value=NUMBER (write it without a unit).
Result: value=0.375
